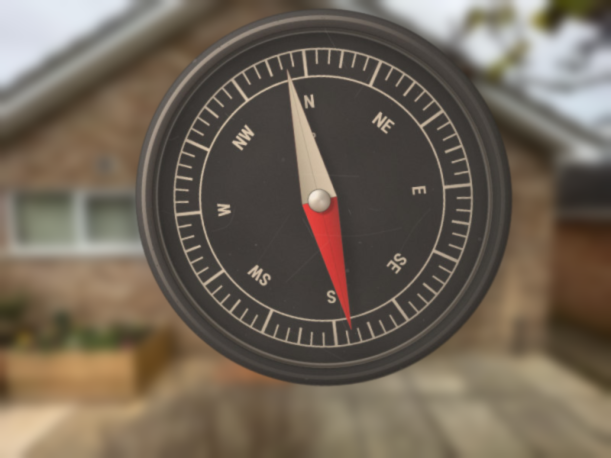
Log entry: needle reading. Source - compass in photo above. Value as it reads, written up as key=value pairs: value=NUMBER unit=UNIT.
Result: value=172.5 unit=°
